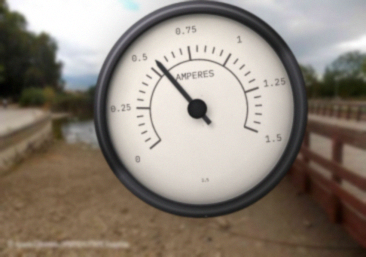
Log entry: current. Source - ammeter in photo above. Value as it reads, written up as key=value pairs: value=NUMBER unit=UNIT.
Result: value=0.55 unit=A
